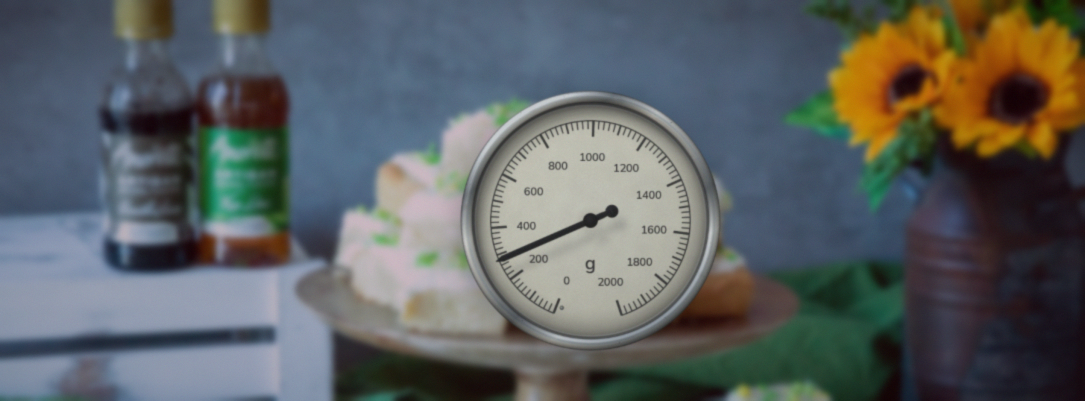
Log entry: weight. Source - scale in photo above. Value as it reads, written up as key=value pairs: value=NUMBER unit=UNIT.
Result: value=280 unit=g
